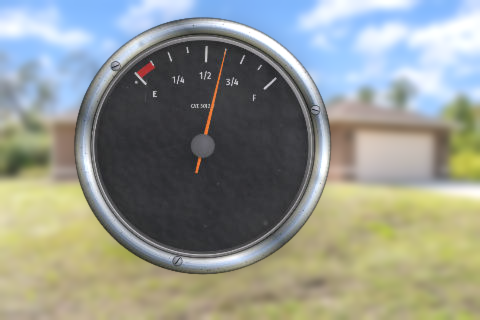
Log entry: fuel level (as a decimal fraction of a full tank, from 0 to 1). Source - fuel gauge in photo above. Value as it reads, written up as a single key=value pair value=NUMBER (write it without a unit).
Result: value=0.625
